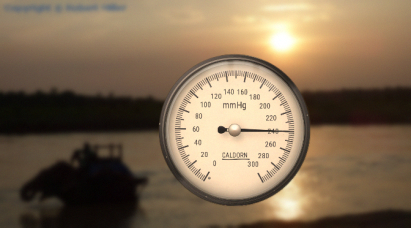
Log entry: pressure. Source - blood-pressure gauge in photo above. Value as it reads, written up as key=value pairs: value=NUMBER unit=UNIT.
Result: value=240 unit=mmHg
